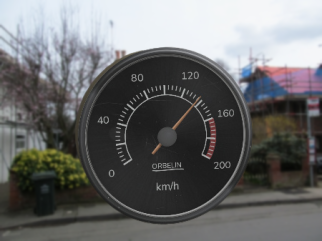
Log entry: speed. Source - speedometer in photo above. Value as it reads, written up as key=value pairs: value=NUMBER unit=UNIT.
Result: value=136 unit=km/h
